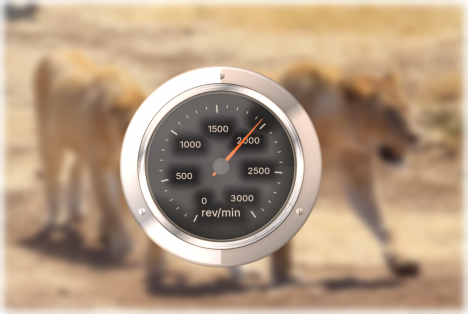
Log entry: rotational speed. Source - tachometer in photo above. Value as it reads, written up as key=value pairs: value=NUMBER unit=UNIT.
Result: value=1950 unit=rpm
